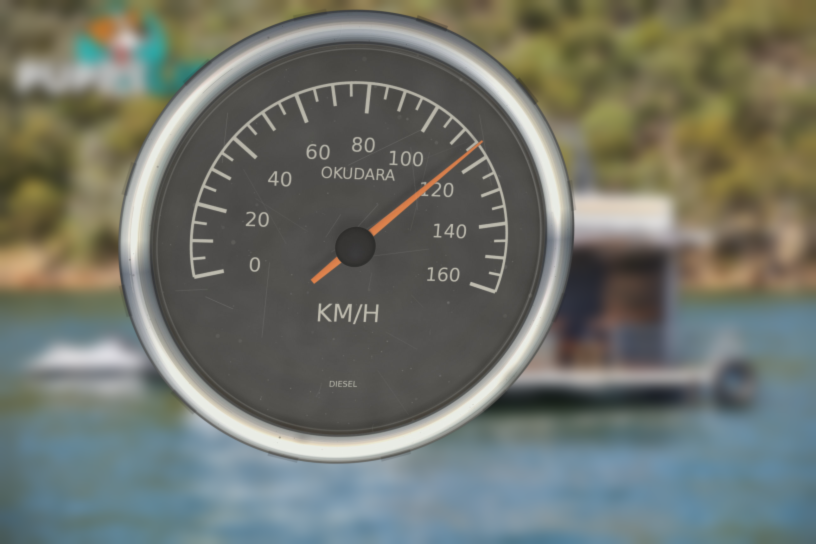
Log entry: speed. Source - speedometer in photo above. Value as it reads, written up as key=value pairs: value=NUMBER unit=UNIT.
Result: value=115 unit=km/h
